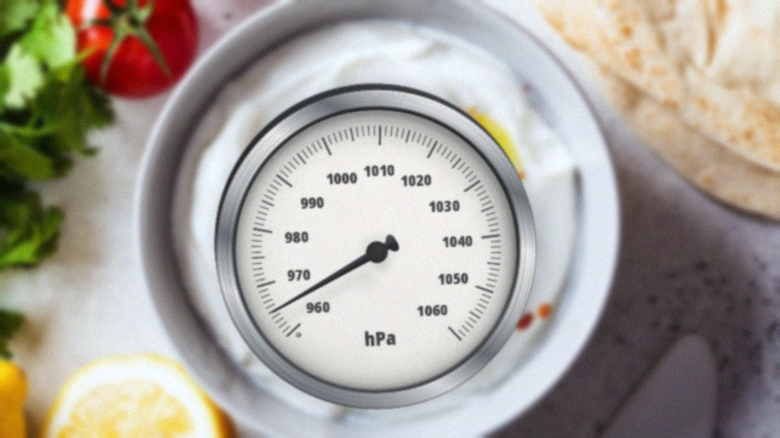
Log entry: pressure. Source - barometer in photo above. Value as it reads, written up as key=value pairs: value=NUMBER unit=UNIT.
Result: value=965 unit=hPa
